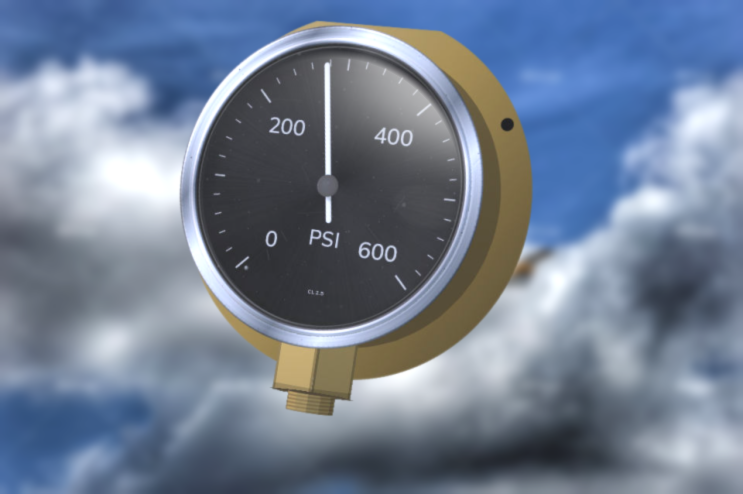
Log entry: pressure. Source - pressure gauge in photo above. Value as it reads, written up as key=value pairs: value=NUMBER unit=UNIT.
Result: value=280 unit=psi
